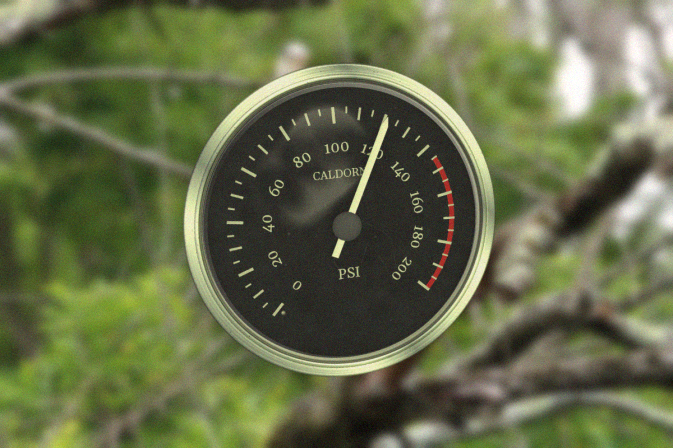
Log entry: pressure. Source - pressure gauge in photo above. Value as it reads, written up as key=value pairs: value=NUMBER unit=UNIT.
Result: value=120 unit=psi
